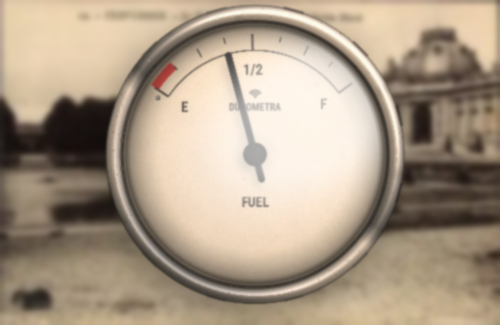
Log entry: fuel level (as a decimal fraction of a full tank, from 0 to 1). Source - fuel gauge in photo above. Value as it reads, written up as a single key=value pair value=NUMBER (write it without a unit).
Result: value=0.375
